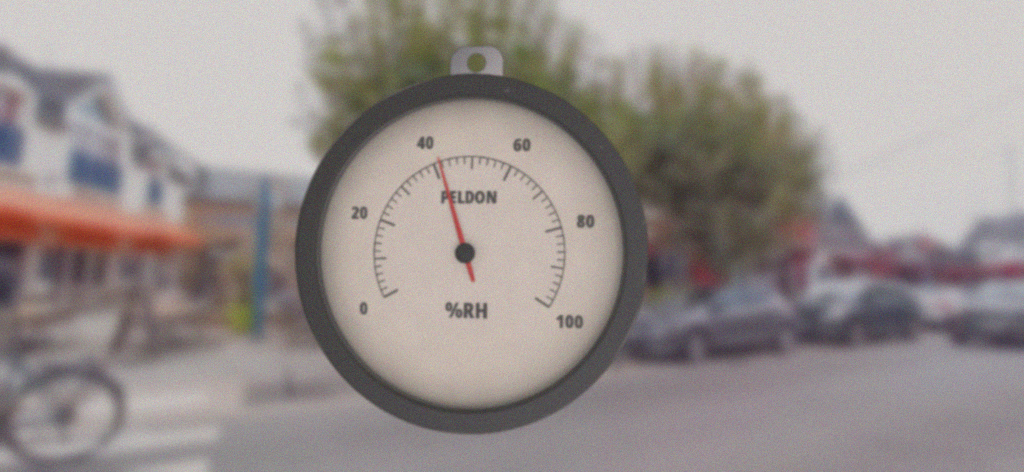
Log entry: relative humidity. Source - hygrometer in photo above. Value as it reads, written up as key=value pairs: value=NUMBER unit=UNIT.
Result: value=42 unit=%
